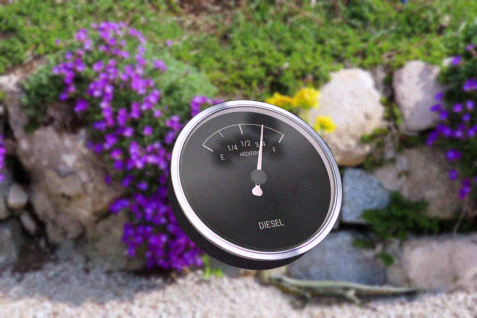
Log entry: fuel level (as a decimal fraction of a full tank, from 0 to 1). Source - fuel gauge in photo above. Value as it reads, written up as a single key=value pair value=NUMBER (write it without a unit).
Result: value=0.75
